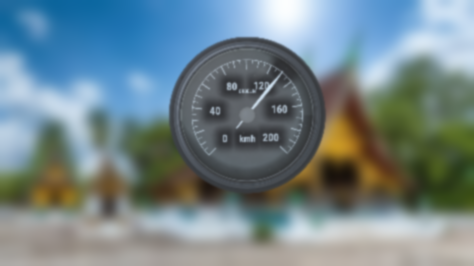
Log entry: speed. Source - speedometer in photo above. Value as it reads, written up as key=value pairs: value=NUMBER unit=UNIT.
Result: value=130 unit=km/h
